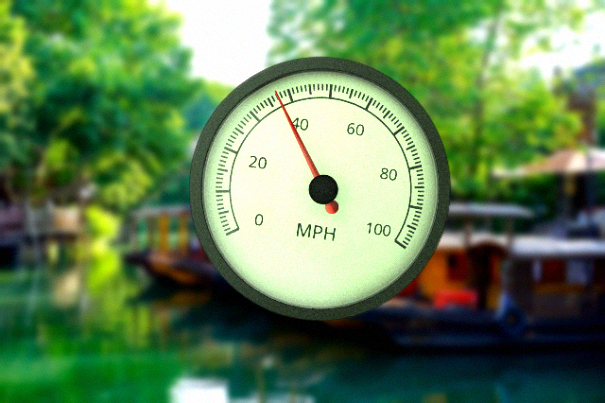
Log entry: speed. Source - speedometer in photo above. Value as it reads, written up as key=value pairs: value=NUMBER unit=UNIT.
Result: value=37 unit=mph
